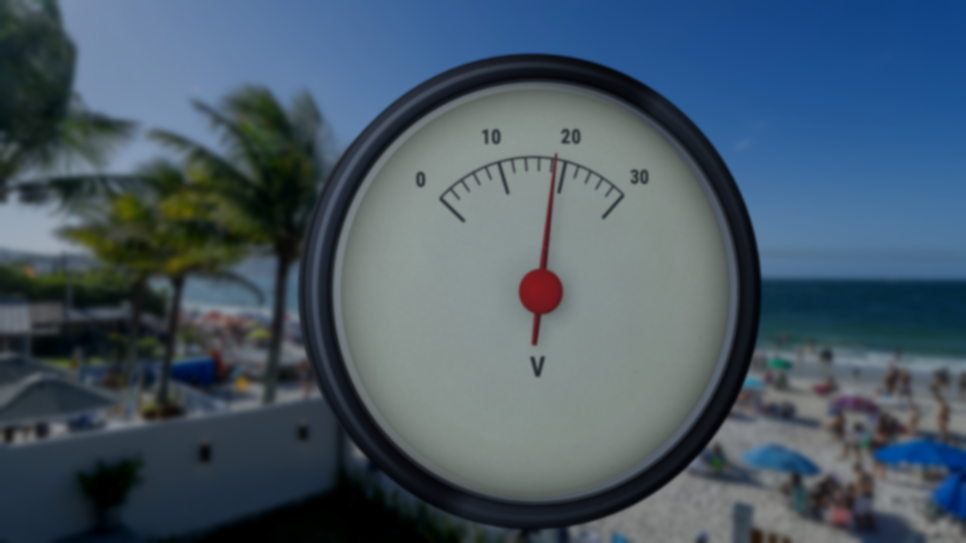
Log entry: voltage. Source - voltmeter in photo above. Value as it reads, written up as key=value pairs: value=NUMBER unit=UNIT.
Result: value=18 unit=V
